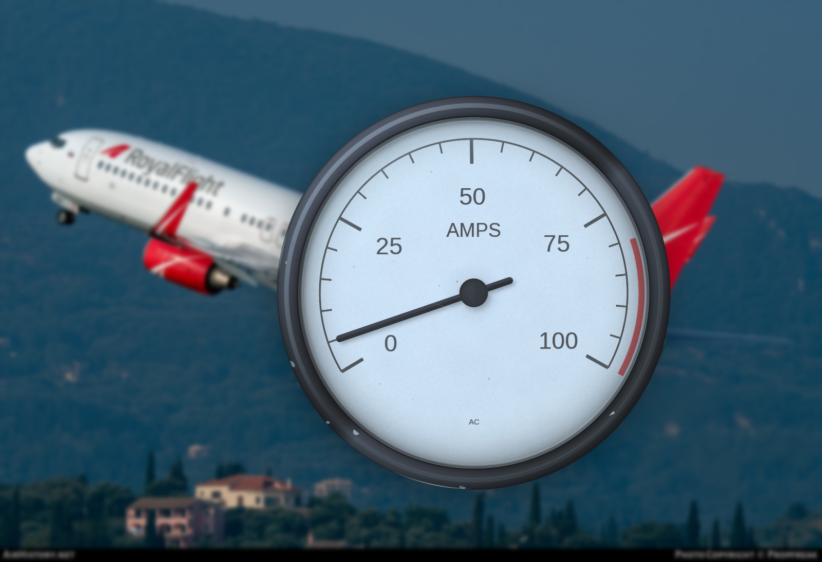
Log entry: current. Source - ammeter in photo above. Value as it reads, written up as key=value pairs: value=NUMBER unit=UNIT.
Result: value=5 unit=A
